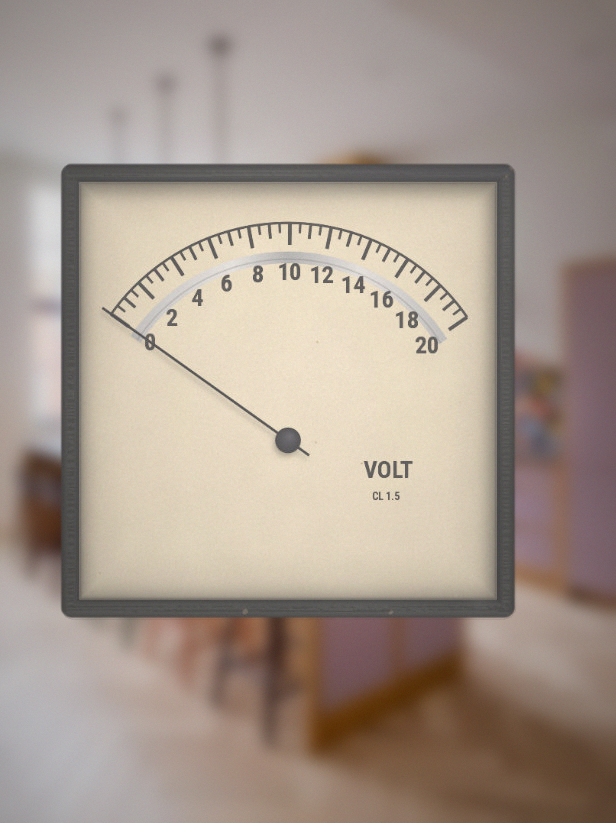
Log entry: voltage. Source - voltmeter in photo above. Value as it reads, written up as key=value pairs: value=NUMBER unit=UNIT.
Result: value=0 unit=V
